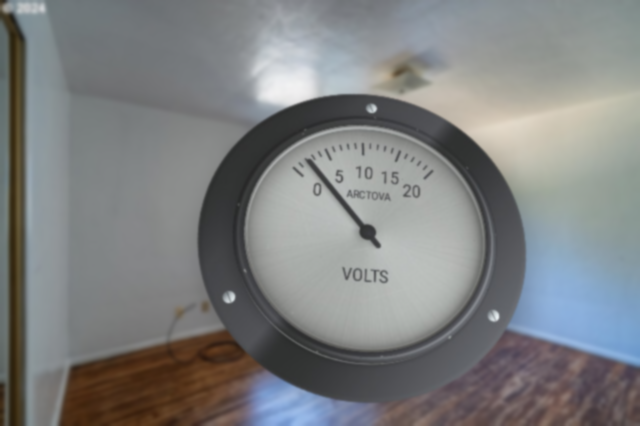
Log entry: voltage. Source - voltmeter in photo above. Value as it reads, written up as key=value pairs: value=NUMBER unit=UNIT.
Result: value=2 unit=V
